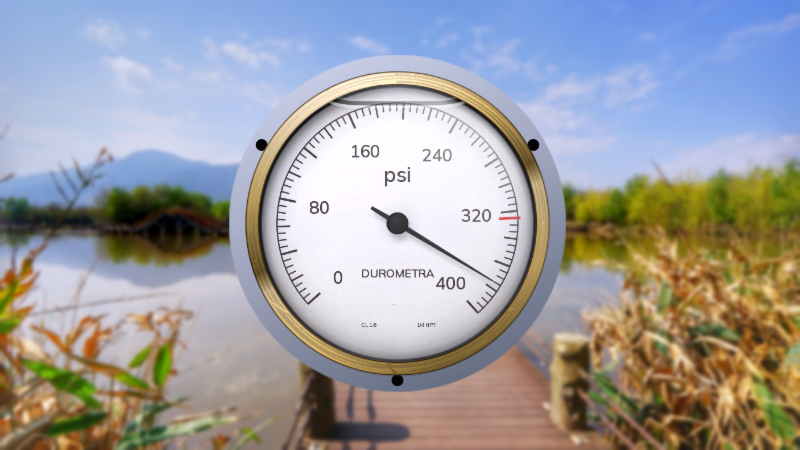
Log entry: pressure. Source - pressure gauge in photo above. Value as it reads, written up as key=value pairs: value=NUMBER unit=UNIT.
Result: value=375 unit=psi
